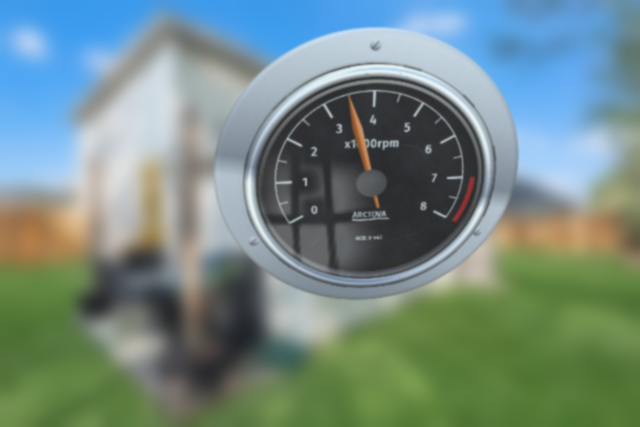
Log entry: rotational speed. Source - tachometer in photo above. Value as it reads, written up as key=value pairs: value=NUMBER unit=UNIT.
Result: value=3500 unit=rpm
